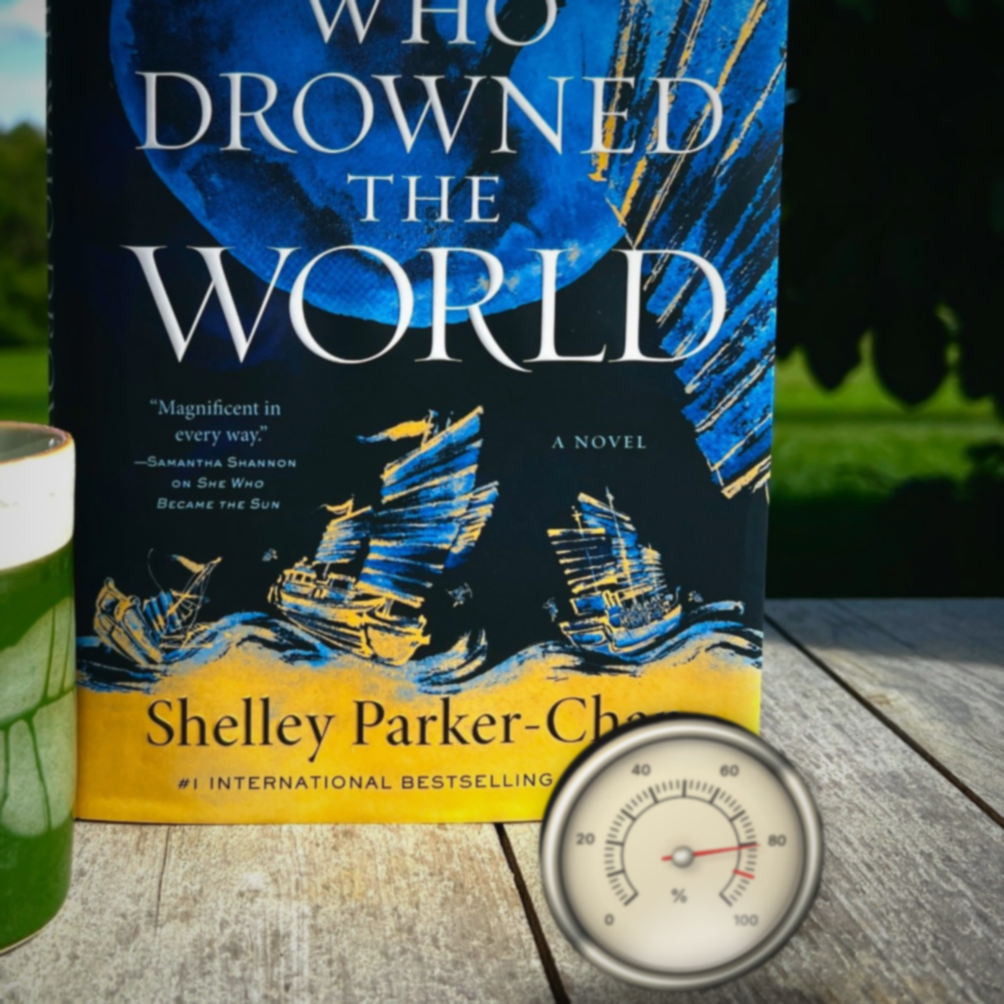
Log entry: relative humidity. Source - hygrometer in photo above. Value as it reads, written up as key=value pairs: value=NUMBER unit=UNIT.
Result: value=80 unit=%
